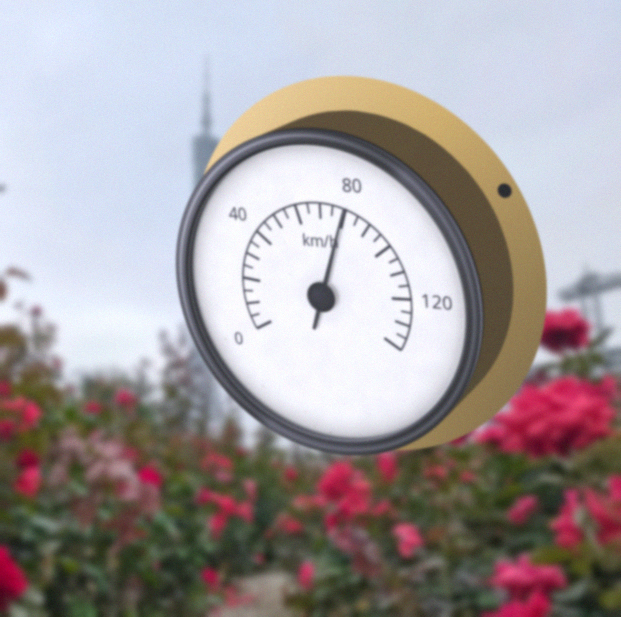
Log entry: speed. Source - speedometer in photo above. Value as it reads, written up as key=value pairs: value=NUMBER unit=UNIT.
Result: value=80 unit=km/h
